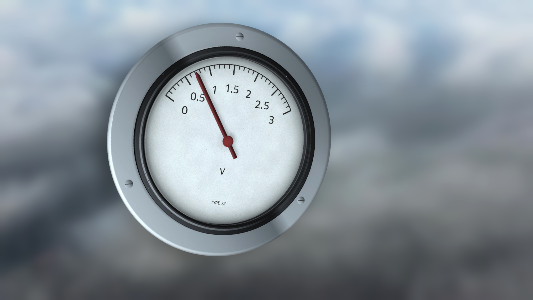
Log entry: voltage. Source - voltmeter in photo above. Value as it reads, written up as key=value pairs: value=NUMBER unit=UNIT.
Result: value=0.7 unit=V
